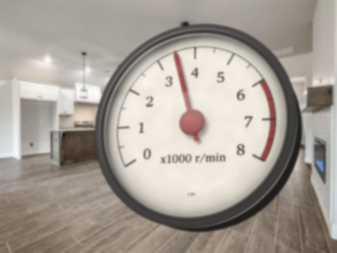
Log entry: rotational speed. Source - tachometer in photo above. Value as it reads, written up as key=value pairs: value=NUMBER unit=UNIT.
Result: value=3500 unit=rpm
